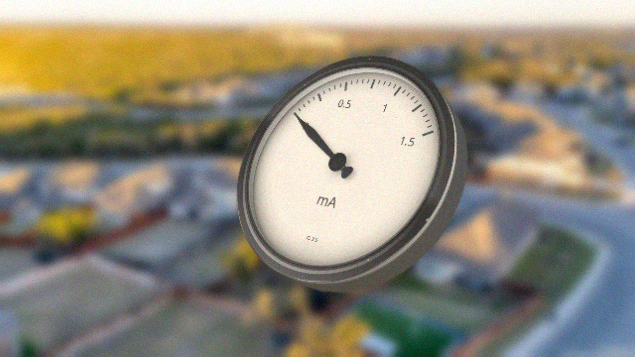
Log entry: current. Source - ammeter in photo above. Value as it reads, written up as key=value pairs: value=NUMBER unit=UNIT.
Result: value=0 unit=mA
